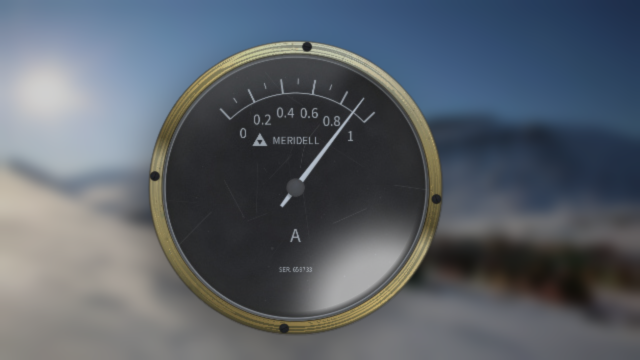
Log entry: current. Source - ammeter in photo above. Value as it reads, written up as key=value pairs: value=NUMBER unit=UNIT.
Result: value=0.9 unit=A
